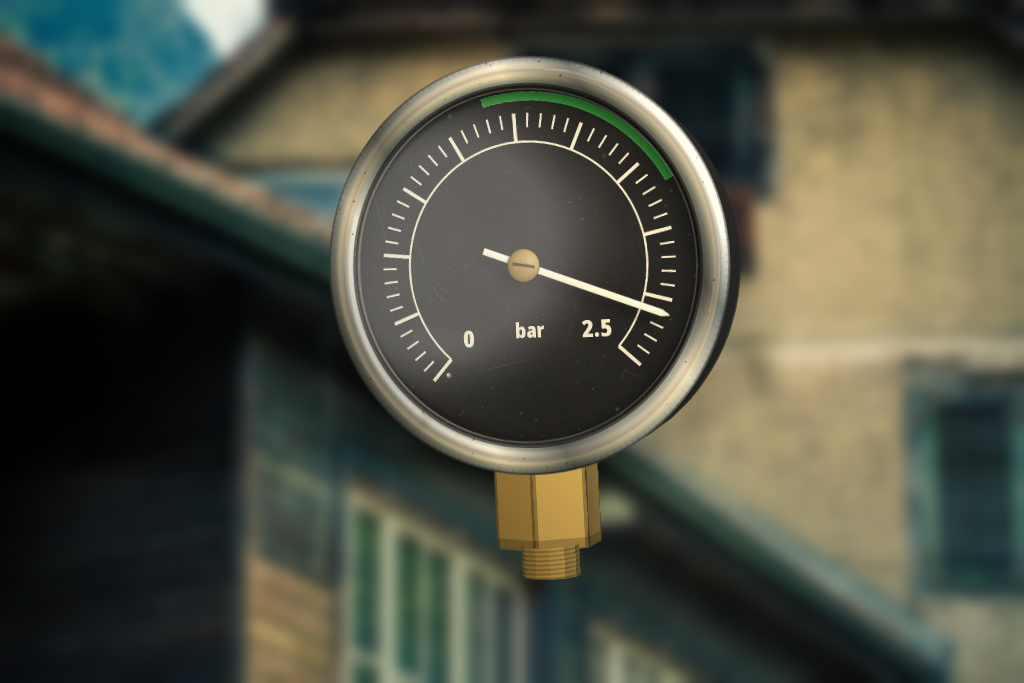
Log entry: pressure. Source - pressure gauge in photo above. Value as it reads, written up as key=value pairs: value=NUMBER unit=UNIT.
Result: value=2.3 unit=bar
